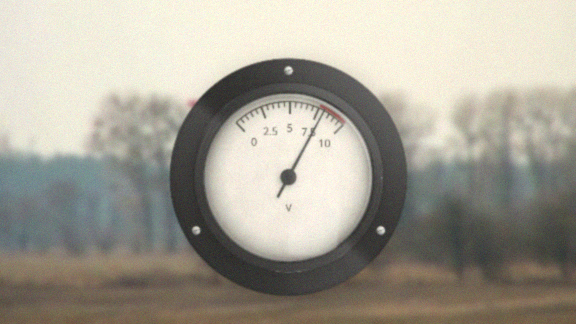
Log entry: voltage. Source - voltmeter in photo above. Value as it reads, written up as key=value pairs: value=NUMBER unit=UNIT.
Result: value=8 unit=V
